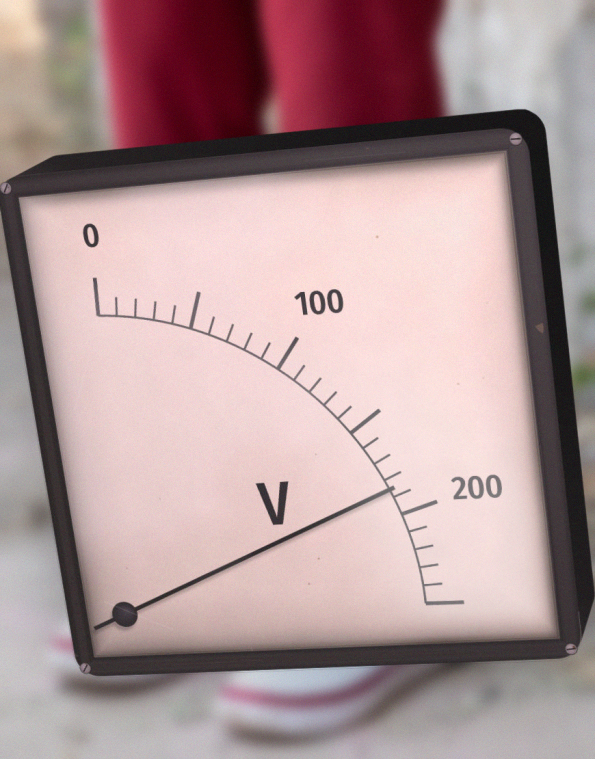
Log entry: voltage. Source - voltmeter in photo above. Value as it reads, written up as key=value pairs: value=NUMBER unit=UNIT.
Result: value=185 unit=V
